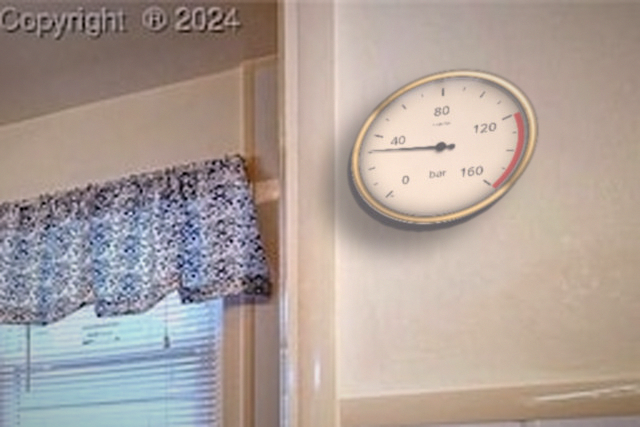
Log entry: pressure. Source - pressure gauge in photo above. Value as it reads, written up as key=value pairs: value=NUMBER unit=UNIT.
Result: value=30 unit=bar
